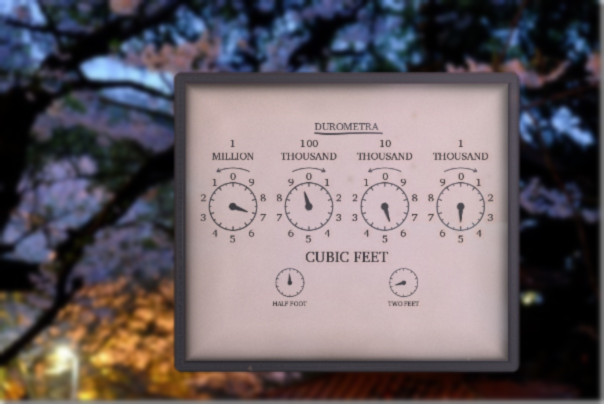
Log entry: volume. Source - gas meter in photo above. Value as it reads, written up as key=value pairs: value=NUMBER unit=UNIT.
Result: value=695500 unit=ft³
